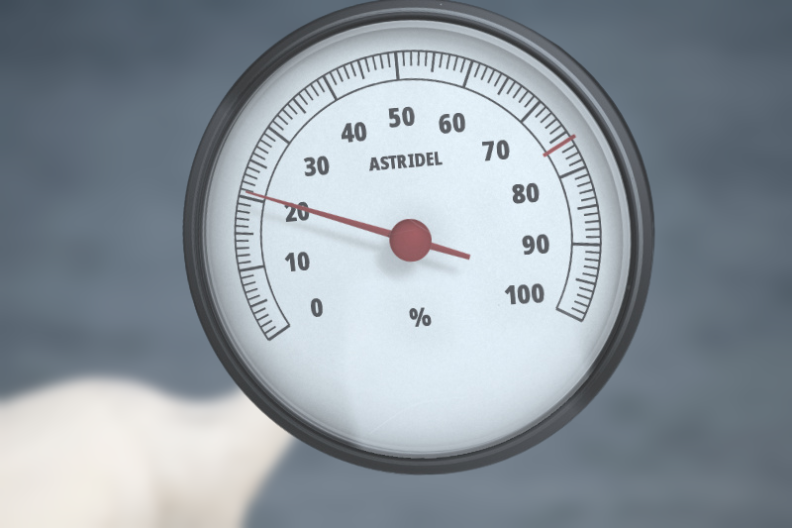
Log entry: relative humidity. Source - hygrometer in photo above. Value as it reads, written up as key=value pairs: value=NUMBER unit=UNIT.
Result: value=21 unit=%
